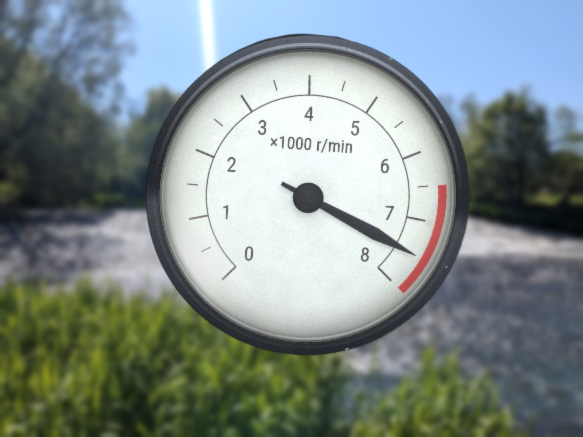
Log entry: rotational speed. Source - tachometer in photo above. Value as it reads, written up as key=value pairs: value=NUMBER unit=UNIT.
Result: value=7500 unit=rpm
